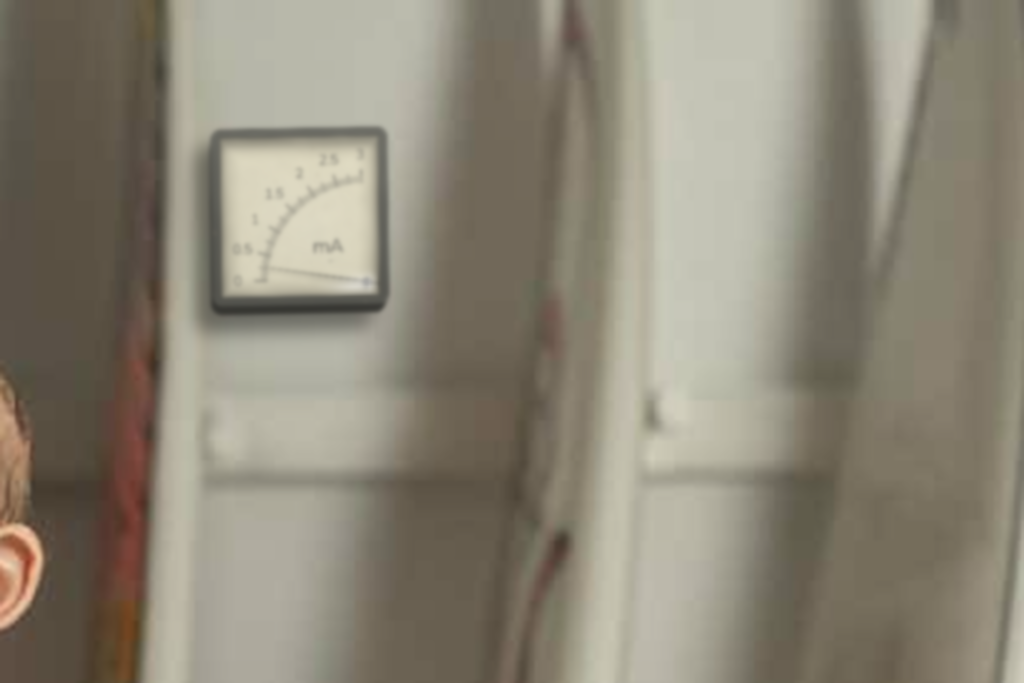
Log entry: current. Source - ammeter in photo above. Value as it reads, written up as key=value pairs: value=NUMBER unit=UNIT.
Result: value=0.25 unit=mA
